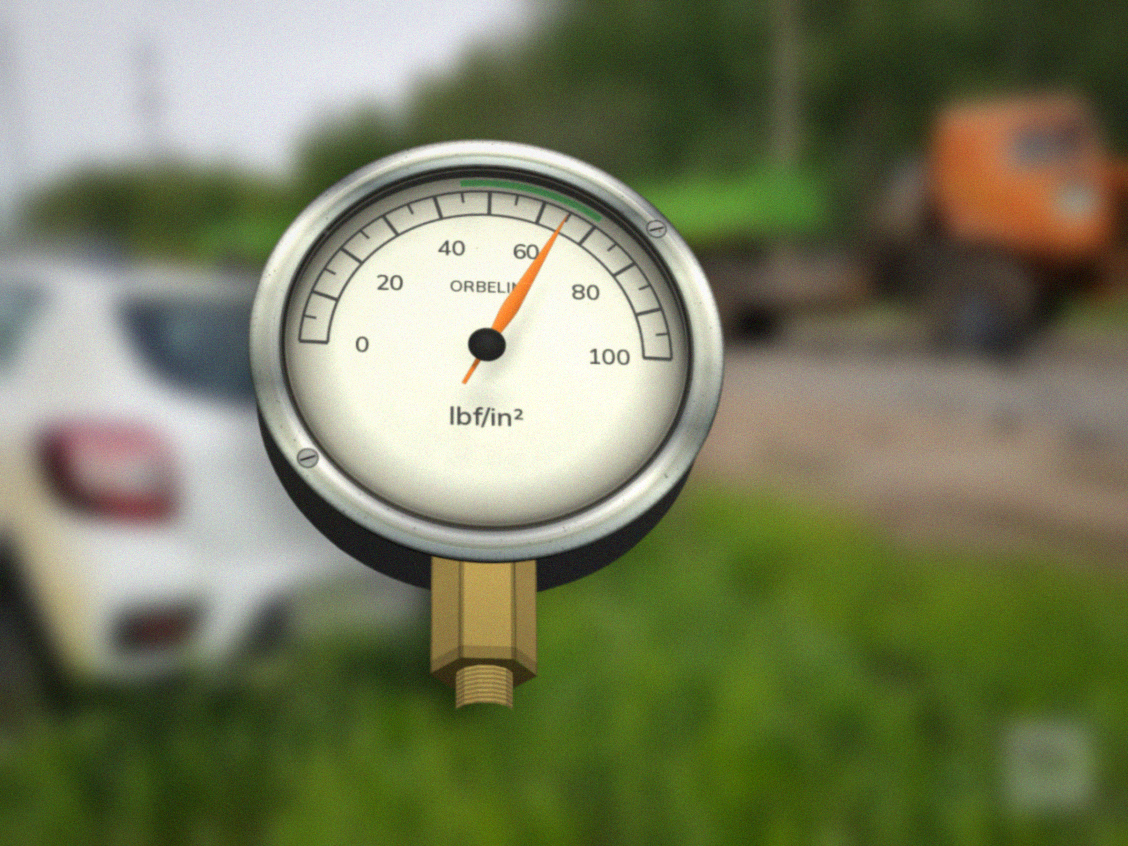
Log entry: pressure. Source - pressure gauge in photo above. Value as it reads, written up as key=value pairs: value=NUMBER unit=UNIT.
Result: value=65 unit=psi
